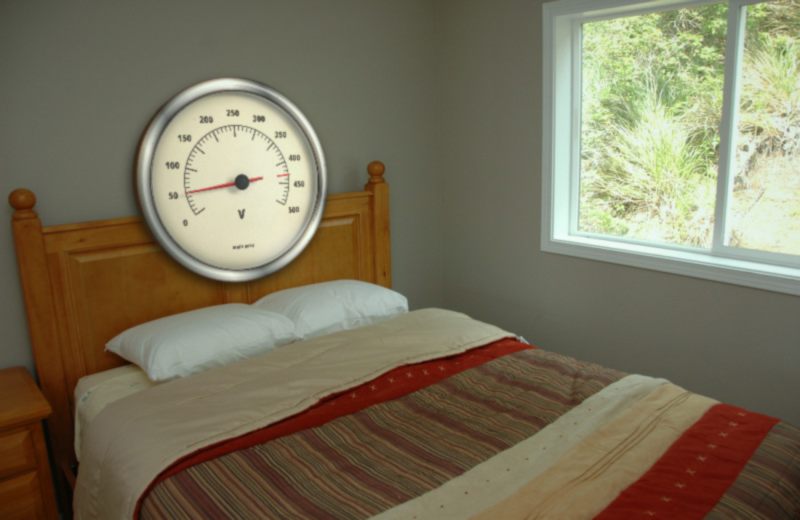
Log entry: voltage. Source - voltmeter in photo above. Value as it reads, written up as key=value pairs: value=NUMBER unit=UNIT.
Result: value=50 unit=V
